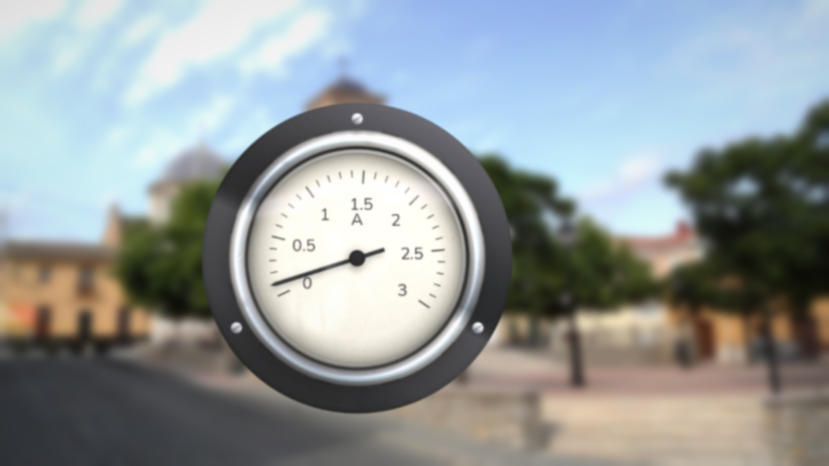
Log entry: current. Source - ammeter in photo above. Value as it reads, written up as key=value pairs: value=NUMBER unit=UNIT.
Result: value=0.1 unit=A
